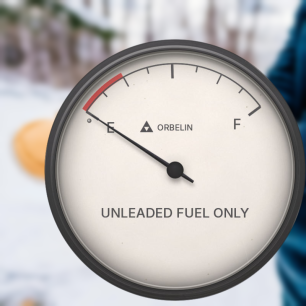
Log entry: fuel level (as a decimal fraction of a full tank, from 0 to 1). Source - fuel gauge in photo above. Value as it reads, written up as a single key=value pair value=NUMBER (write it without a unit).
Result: value=0
